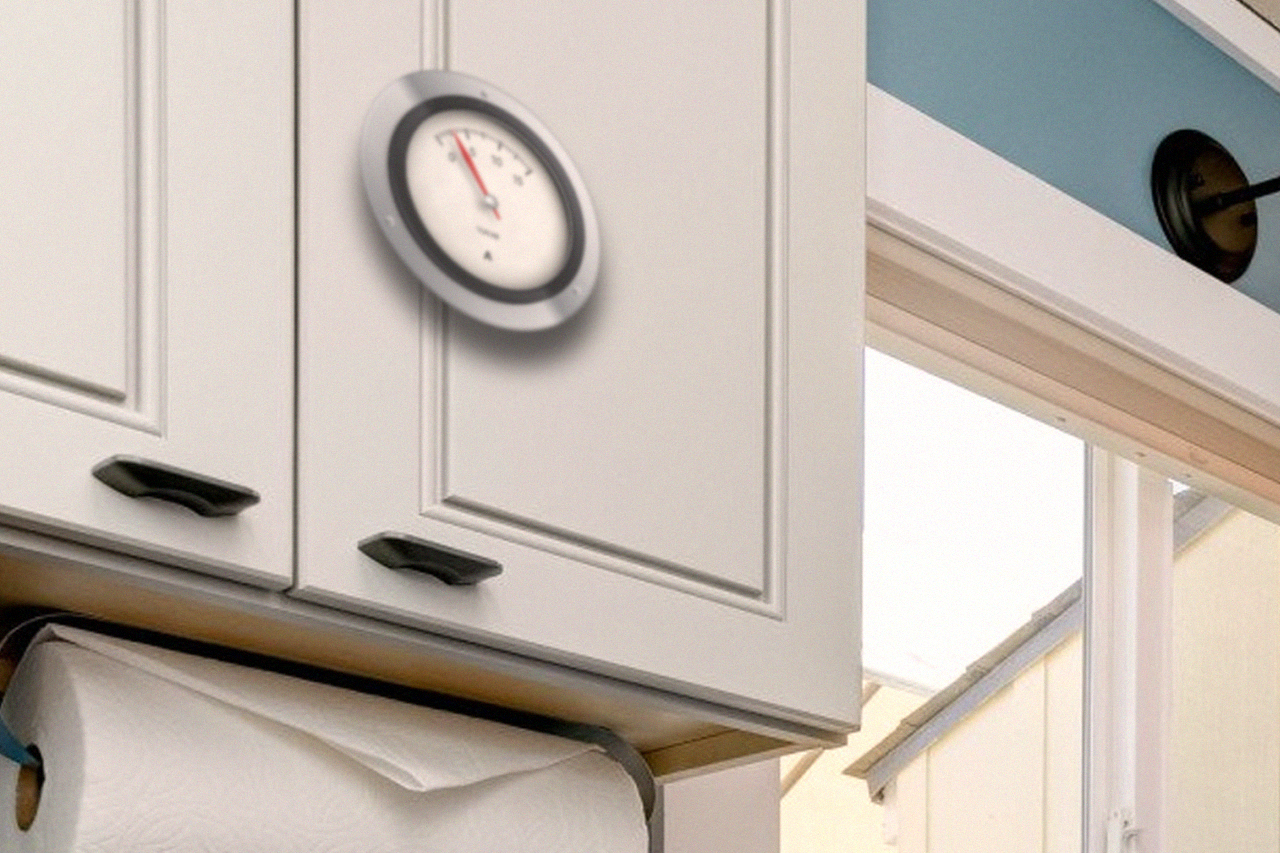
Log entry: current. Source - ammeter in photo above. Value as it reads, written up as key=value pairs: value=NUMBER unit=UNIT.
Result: value=2.5 unit=A
